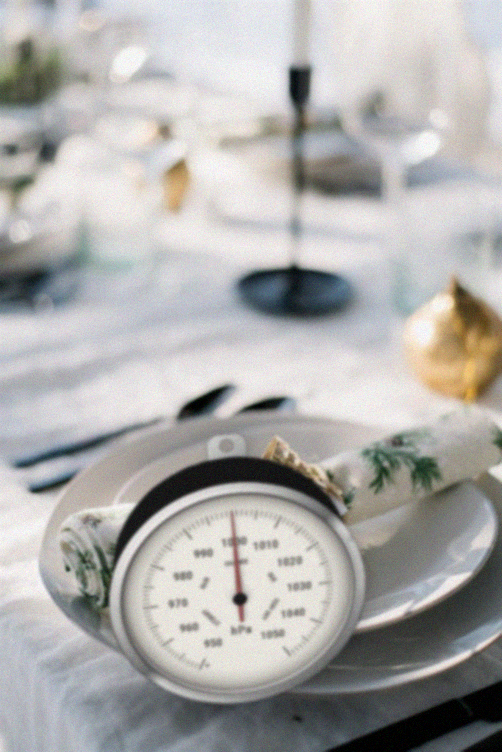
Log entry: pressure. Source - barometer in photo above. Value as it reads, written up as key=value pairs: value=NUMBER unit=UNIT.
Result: value=1000 unit=hPa
